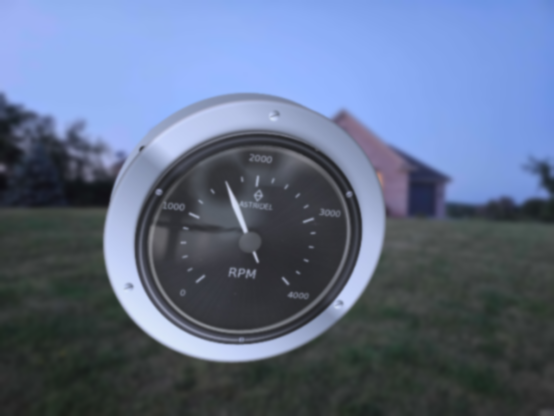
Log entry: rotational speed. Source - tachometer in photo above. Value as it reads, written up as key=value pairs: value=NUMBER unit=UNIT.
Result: value=1600 unit=rpm
